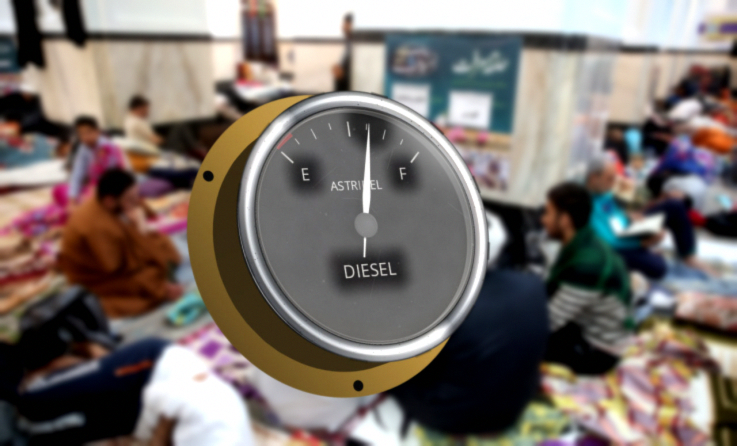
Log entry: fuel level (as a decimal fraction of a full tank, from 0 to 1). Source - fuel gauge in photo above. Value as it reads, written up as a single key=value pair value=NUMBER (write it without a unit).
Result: value=0.625
